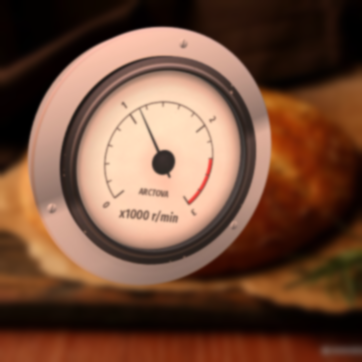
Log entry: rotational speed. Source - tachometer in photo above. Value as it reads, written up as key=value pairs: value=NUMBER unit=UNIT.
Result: value=1100 unit=rpm
